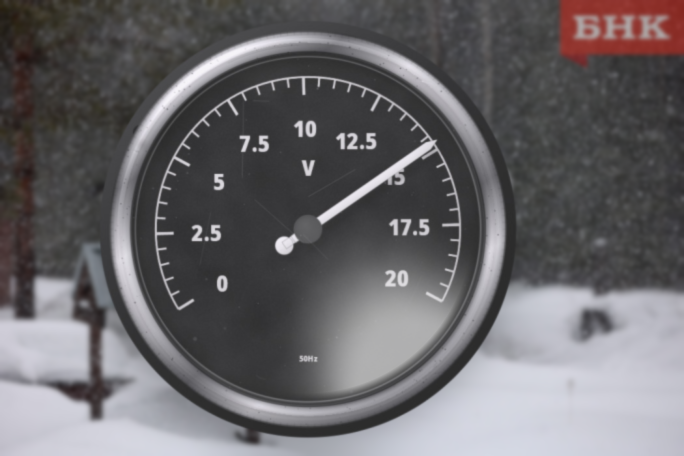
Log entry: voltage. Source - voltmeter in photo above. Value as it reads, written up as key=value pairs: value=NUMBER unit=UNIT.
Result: value=14.75 unit=V
